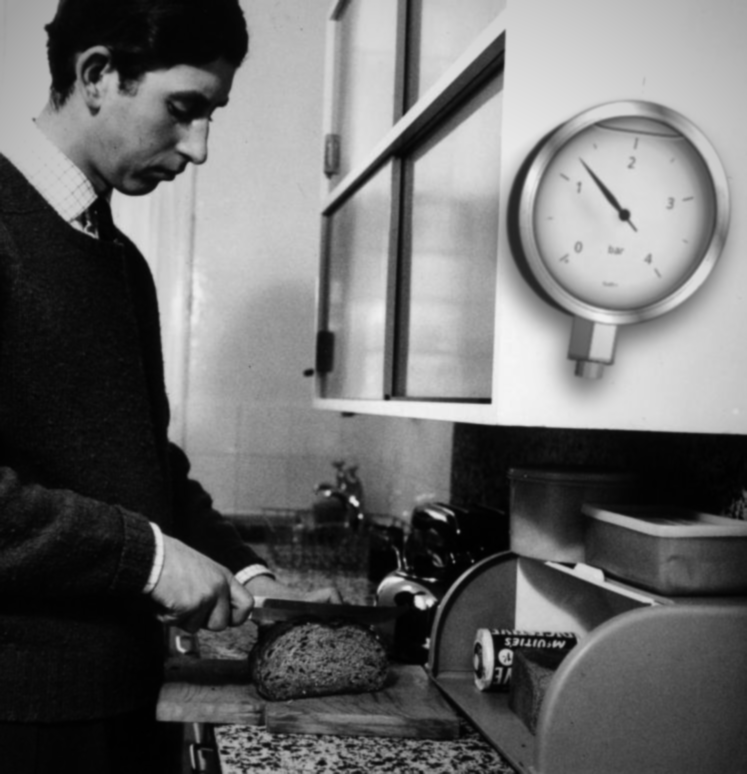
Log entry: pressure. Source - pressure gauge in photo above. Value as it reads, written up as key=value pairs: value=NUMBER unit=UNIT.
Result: value=1.25 unit=bar
